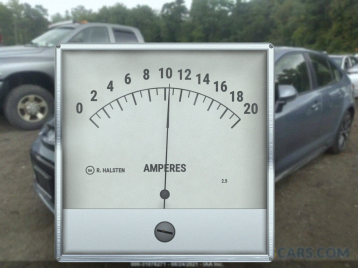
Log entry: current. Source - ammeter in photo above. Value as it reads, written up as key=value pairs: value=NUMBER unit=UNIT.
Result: value=10.5 unit=A
